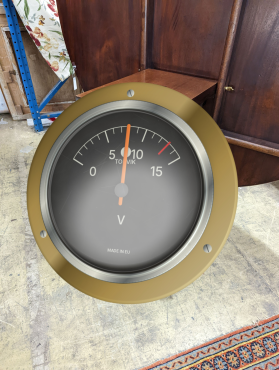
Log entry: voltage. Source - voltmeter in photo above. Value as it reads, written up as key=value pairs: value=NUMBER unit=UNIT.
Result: value=8 unit=V
